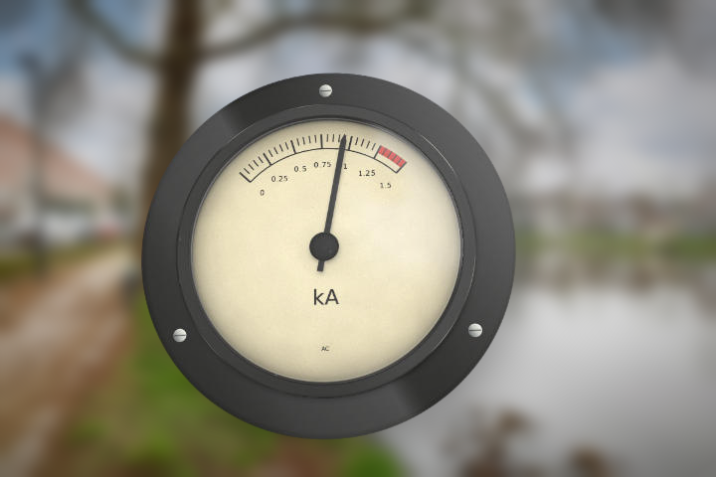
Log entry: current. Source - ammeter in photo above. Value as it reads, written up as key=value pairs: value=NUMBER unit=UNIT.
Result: value=0.95 unit=kA
